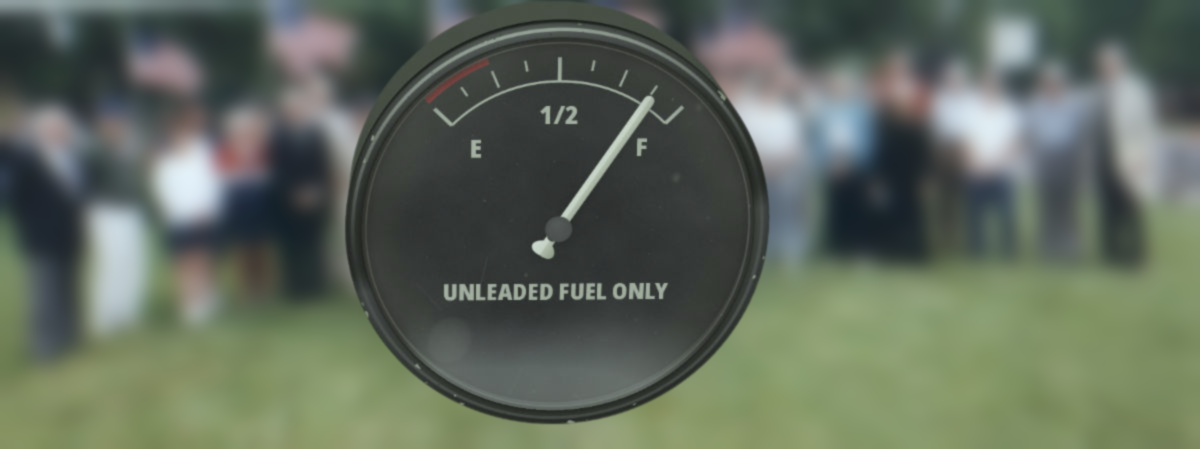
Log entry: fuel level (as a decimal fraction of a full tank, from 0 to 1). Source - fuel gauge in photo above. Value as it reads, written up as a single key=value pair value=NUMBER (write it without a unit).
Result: value=0.875
